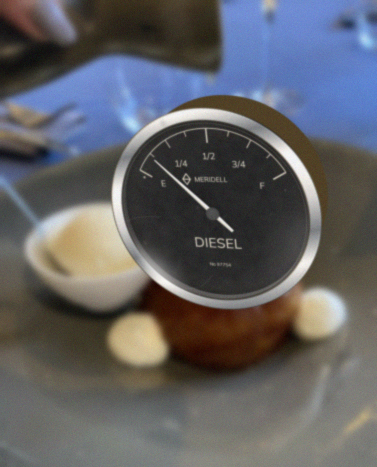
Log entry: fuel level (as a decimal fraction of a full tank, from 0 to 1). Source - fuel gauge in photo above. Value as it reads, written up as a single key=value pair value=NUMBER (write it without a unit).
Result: value=0.125
